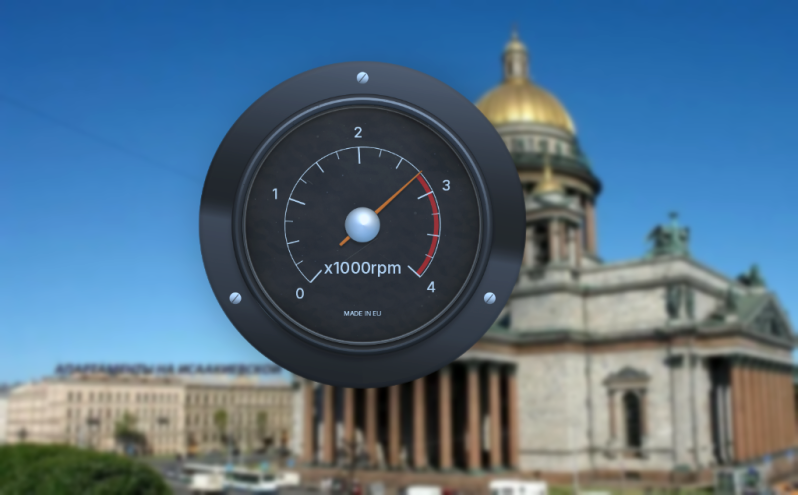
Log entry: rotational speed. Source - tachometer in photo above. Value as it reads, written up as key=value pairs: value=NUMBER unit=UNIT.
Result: value=2750 unit=rpm
